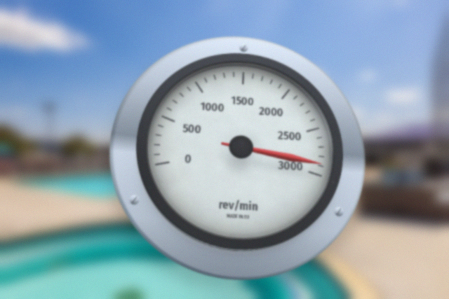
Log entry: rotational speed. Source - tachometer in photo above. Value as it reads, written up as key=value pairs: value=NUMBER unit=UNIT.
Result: value=2900 unit=rpm
